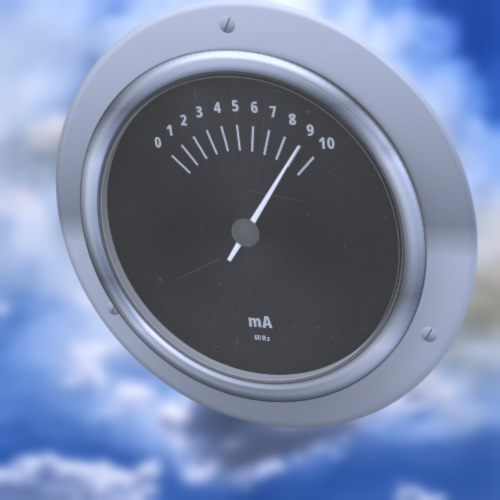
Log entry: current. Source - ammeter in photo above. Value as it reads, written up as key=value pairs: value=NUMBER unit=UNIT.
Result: value=9 unit=mA
